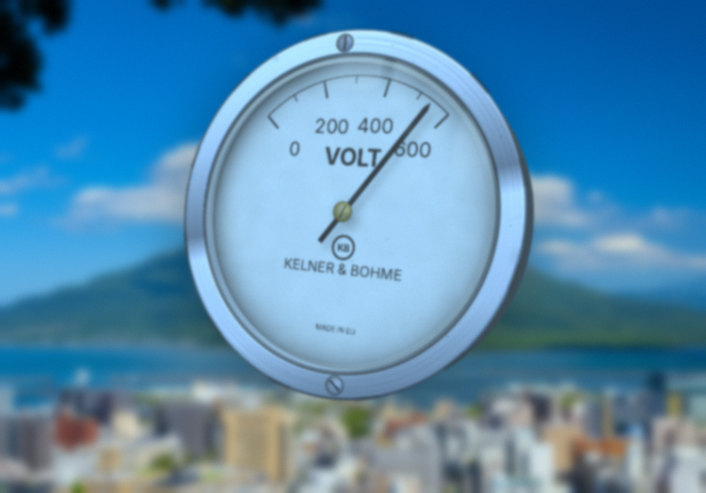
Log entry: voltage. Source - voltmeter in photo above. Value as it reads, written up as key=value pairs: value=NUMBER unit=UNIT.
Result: value=550 unit=V
